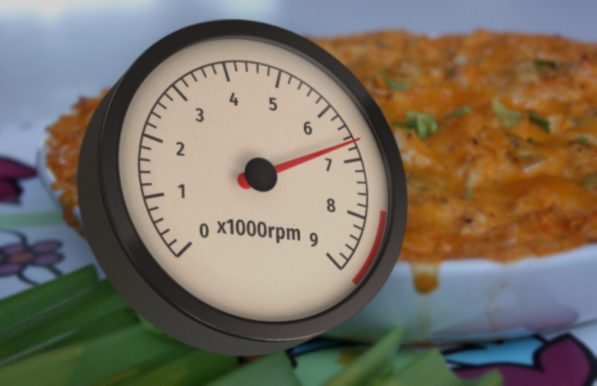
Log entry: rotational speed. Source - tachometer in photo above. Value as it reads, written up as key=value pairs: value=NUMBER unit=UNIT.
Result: value=6700 unit=rpm
